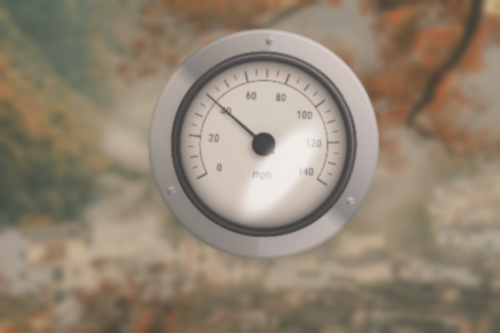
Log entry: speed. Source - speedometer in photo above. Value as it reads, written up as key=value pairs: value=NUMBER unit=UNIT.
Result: value=40 unit=mph
